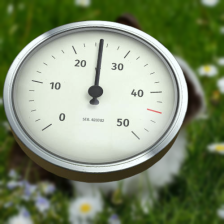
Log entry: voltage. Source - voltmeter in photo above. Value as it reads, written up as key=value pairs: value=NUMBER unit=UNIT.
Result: value=25 unit=V
